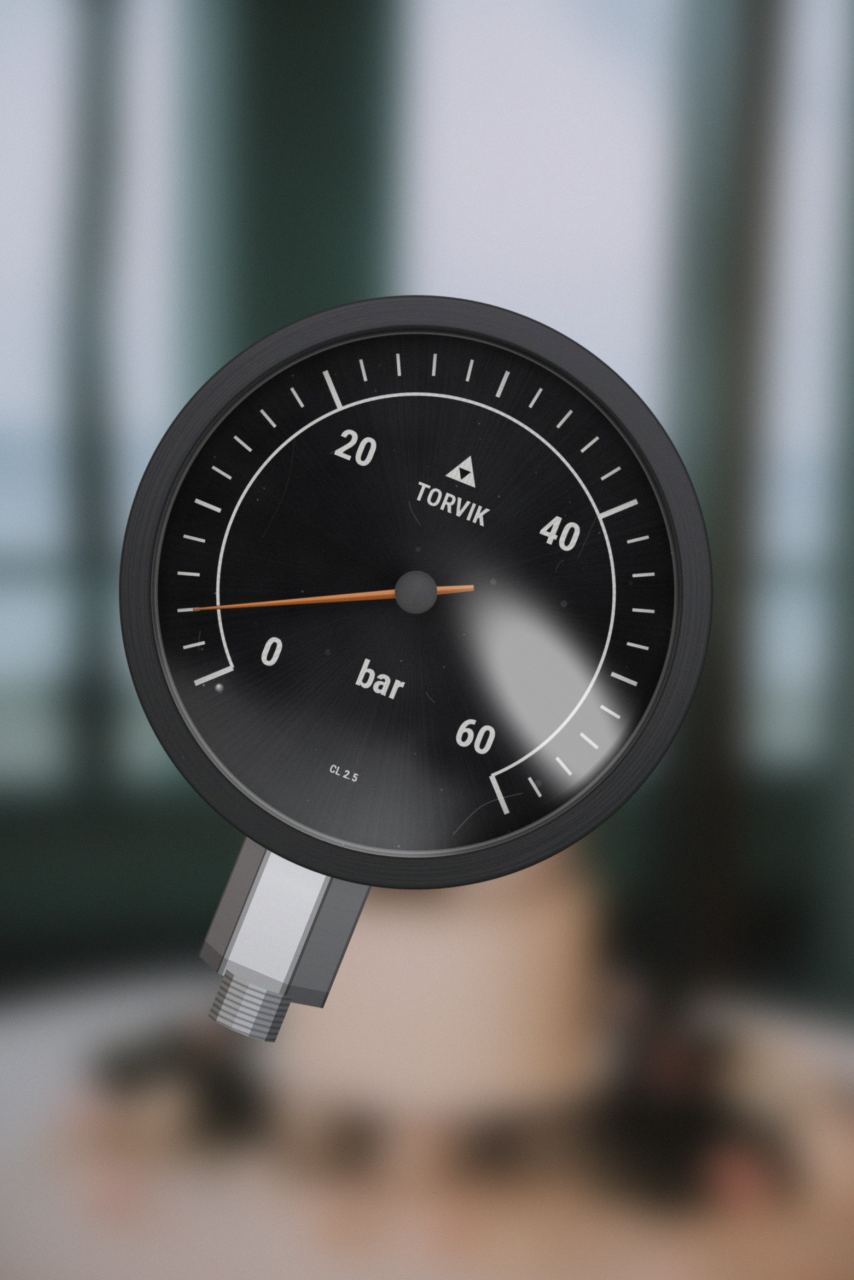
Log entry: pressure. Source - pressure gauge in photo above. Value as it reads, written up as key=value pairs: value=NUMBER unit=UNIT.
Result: value=4 unit=bar
